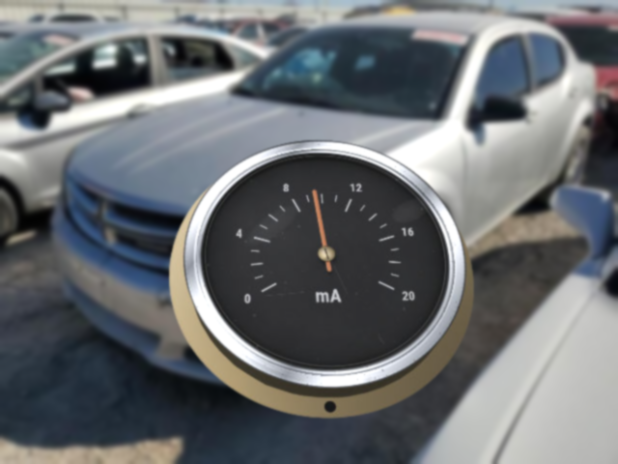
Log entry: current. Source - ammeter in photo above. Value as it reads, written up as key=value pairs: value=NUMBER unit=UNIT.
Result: value=9.5 unit=mA
